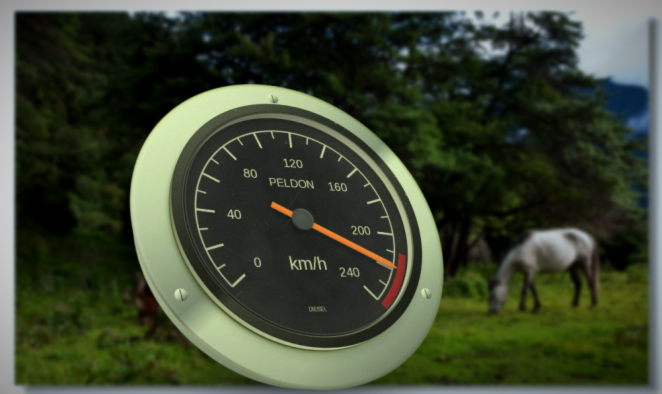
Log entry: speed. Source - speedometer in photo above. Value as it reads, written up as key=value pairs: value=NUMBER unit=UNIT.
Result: value=220 unit=km/h
